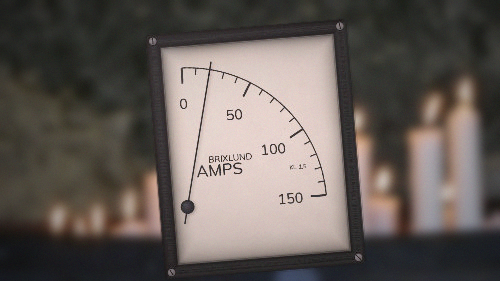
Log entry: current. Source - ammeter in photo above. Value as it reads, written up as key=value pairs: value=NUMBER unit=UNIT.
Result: value=20 unit=A
